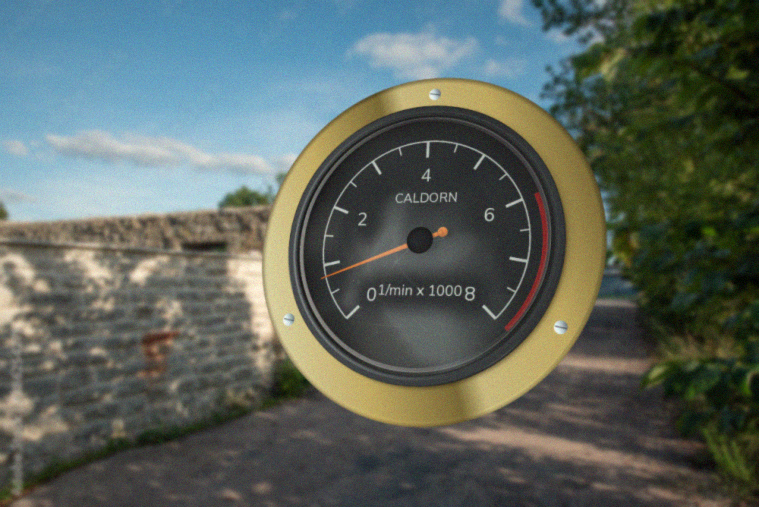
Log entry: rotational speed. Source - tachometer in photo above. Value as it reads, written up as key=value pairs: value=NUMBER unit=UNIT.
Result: value=750 unit=rpm
